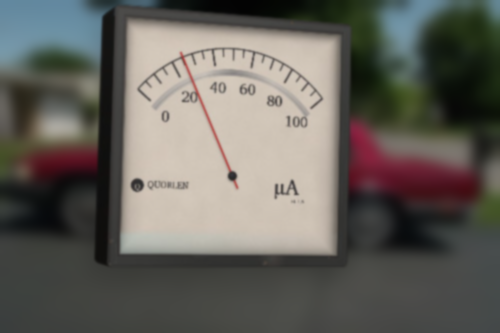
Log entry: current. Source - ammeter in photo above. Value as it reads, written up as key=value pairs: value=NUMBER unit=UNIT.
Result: value=25 unit=µA
